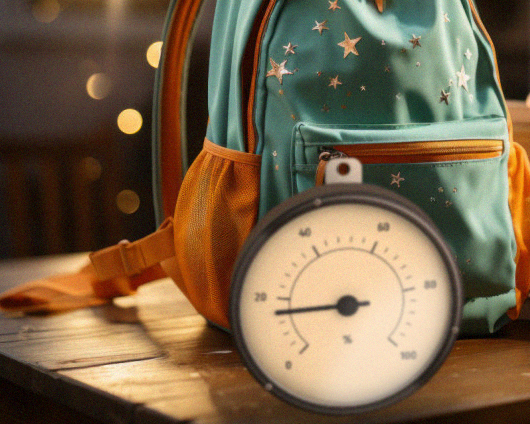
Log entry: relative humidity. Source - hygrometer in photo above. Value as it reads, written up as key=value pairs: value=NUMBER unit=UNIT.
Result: value=16 unit=%
